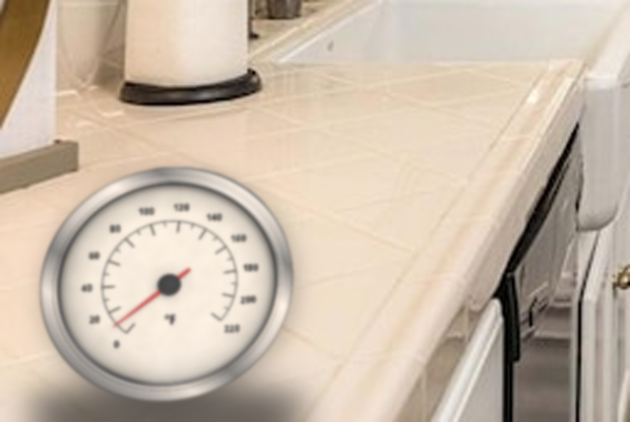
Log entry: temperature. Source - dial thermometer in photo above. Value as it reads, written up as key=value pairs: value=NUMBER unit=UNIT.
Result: value=10 unit=°F
